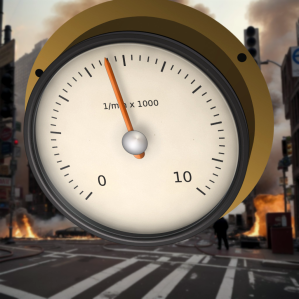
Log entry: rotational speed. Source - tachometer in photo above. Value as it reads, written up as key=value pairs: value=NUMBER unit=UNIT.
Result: value=4600 unit=rpm
